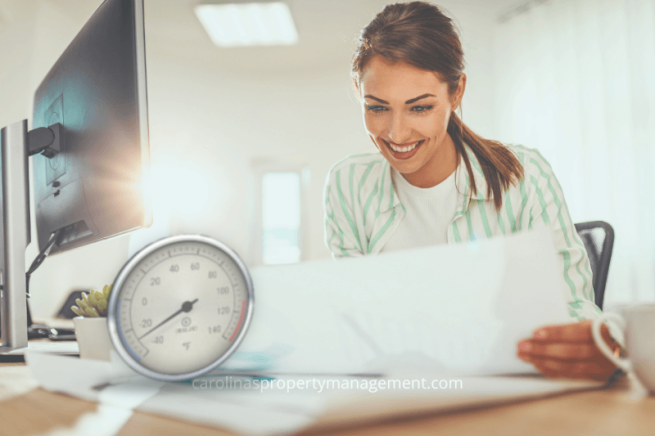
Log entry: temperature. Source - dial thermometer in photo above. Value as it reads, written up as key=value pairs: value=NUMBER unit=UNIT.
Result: value=-28 unit=°F
